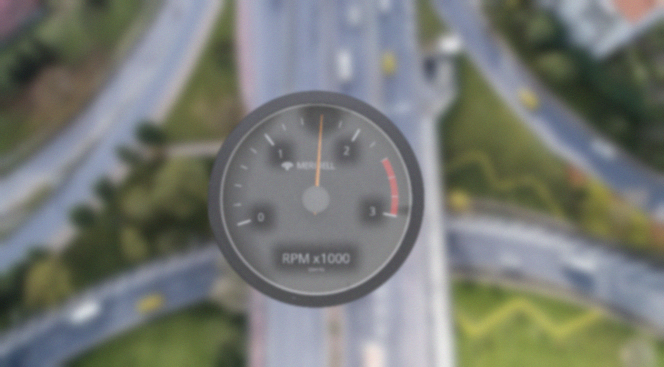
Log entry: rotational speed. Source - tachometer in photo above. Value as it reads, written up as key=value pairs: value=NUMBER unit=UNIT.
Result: value=1600 unit=rpm
